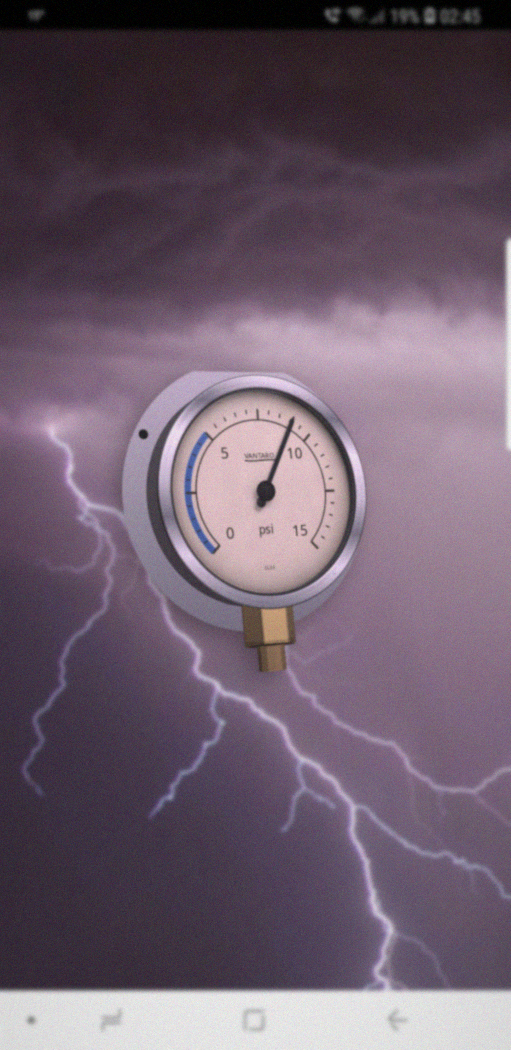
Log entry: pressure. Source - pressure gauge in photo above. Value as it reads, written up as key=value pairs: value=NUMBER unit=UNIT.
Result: value=9 unit=psi
